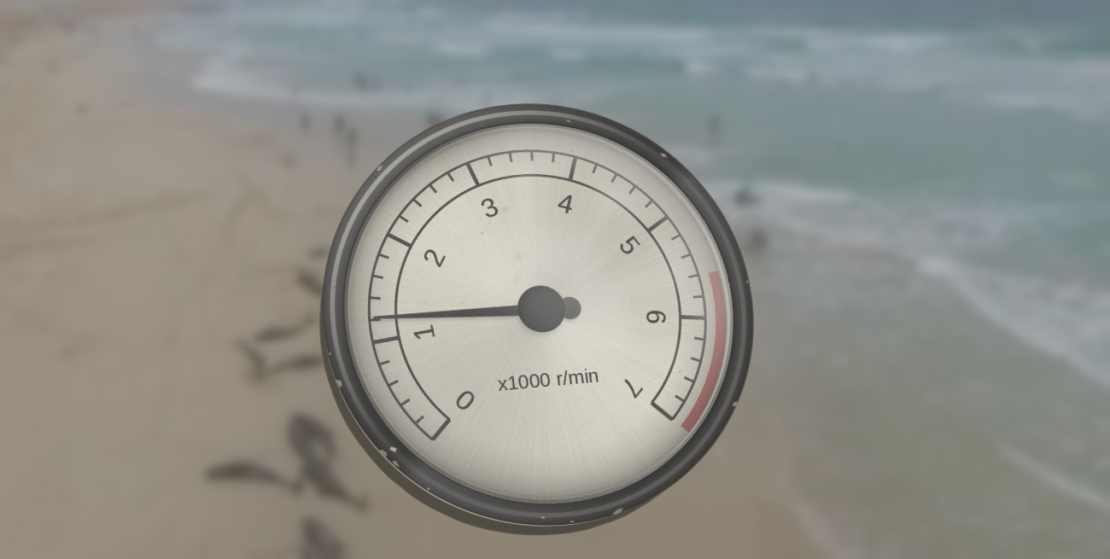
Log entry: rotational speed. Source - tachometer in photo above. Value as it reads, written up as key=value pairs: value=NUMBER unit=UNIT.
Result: value=1200 unit=rpm
